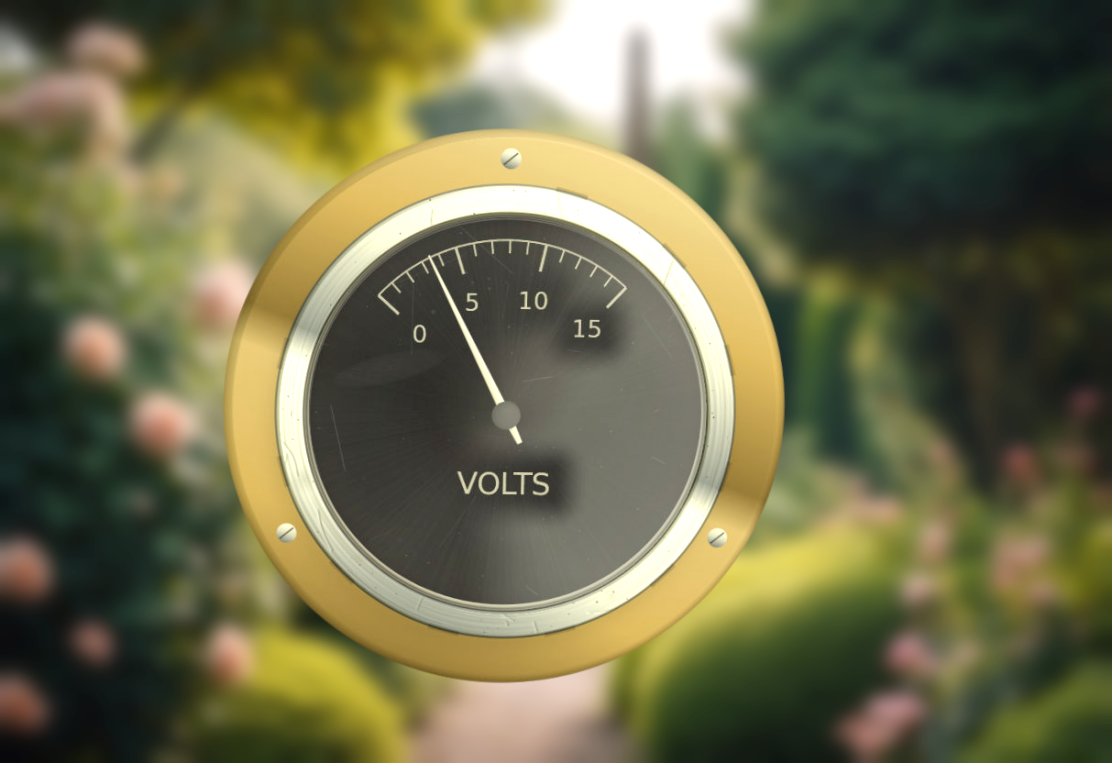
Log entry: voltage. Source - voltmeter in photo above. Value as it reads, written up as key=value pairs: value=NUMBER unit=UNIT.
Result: value=3.5 unit=V
